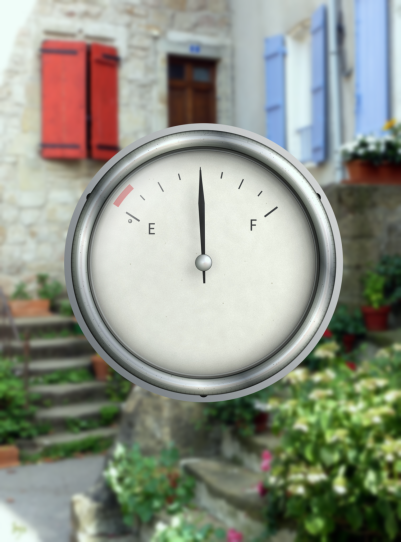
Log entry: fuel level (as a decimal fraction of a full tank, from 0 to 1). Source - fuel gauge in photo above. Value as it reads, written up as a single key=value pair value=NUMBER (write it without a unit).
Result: value=0.5
